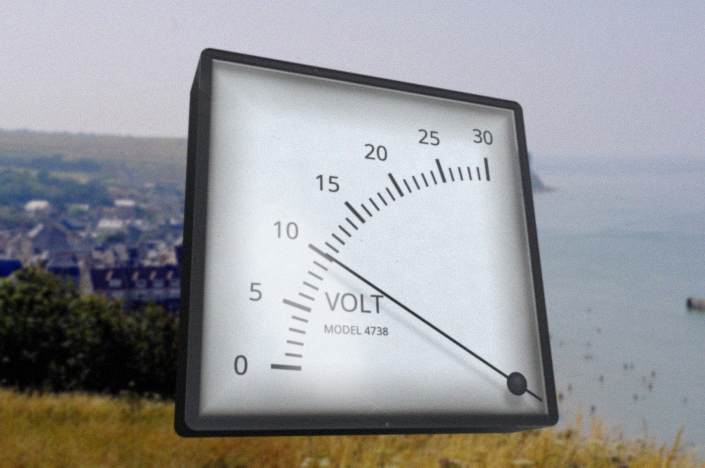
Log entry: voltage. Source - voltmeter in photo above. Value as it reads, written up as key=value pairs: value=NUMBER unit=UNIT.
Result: value=10 unit=V
